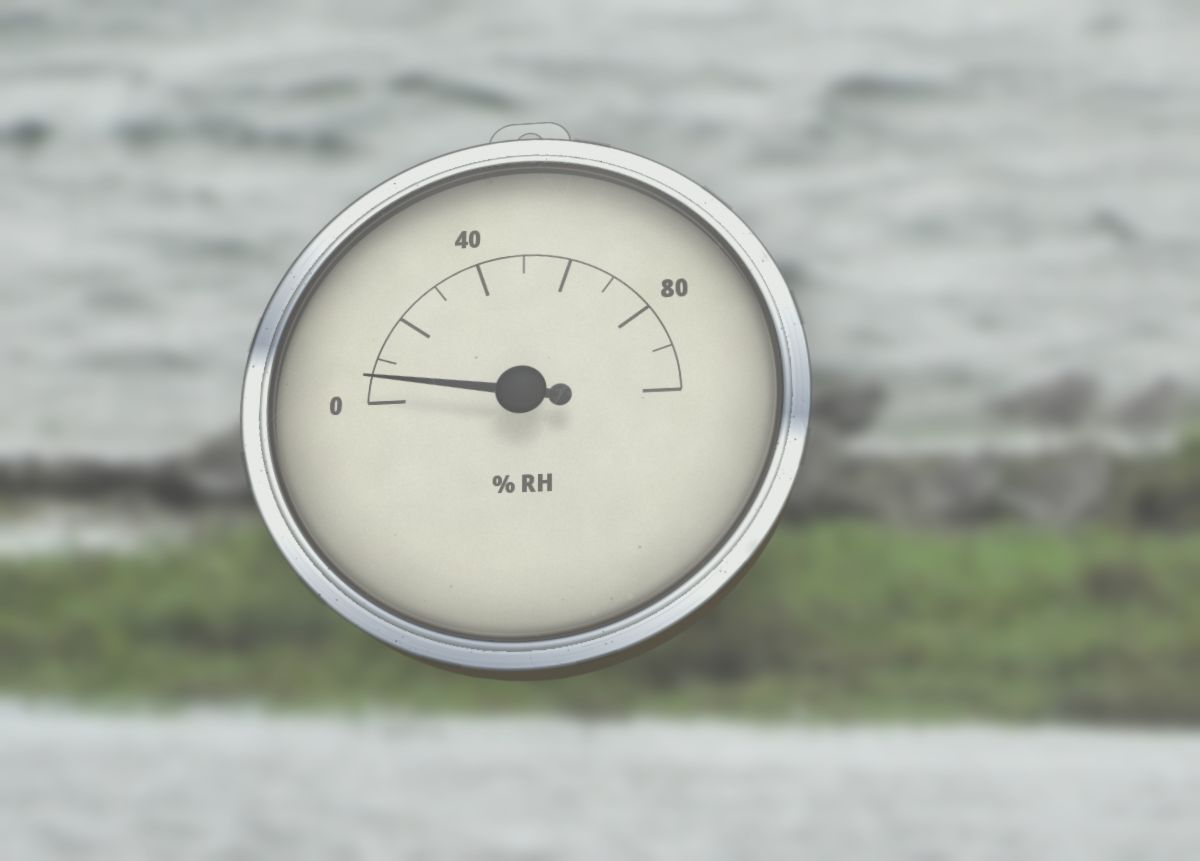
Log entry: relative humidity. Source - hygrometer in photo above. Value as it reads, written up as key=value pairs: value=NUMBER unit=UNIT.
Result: value=5 unit=%
